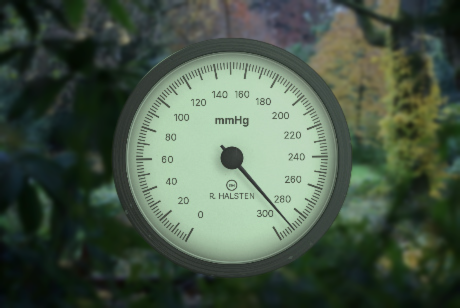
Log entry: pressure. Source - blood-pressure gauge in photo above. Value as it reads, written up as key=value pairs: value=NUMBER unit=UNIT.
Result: value=290 unit=mmHg
